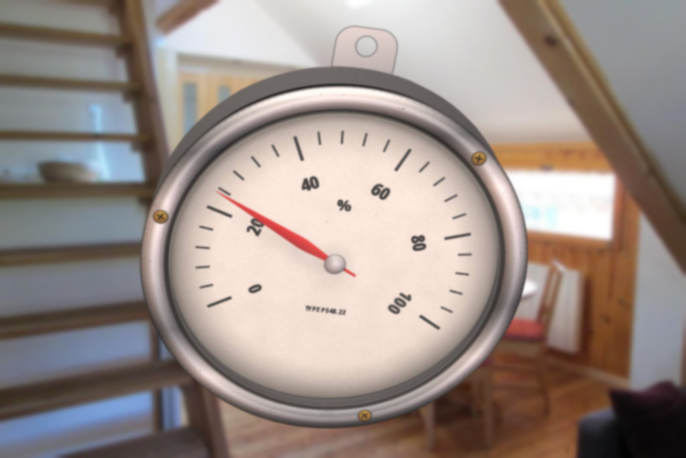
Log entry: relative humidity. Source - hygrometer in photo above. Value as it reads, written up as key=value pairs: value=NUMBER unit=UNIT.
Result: value=24 unit=%
